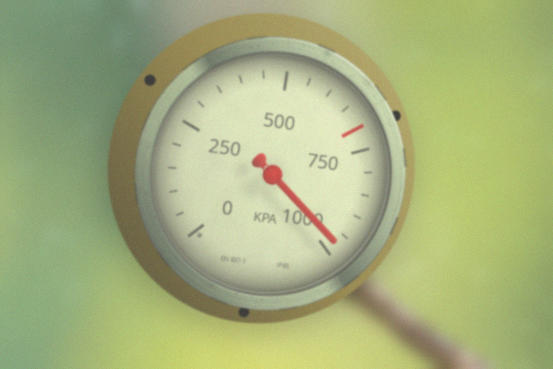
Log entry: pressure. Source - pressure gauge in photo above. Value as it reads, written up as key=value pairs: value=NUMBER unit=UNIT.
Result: value=975 unit=kPa
